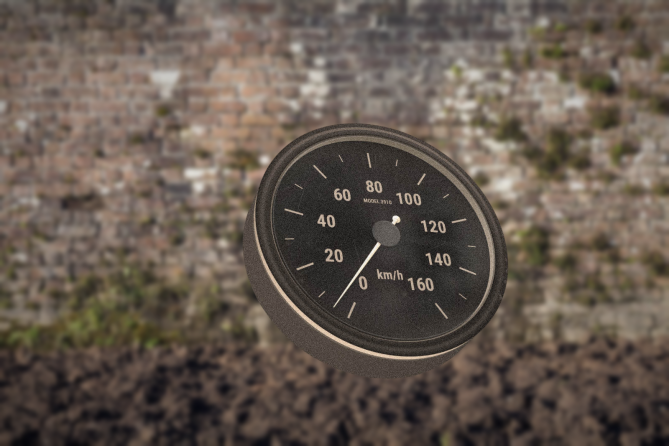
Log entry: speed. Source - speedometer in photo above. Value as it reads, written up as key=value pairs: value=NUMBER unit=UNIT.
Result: value=5 unit=km/h
